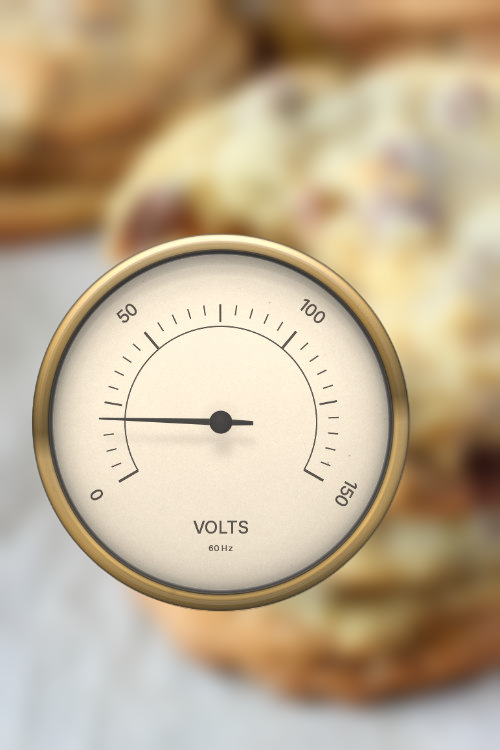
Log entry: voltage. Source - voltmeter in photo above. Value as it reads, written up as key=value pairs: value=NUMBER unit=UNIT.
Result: value=20 unit=V
